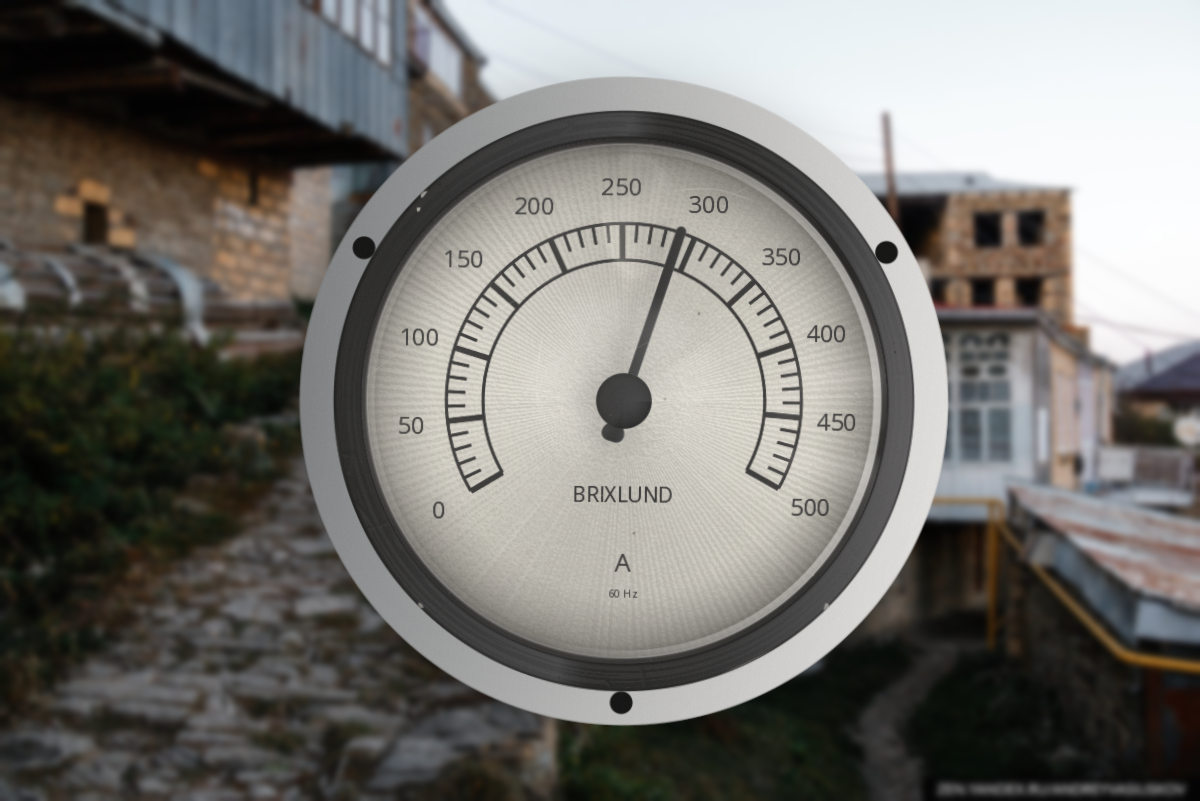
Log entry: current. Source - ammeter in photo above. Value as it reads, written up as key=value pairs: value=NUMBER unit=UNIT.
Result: value=290 unit=A
